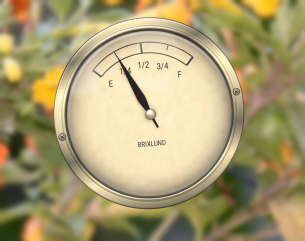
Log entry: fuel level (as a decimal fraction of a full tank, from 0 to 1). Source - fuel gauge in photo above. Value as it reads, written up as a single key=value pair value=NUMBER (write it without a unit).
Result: value=0.25
